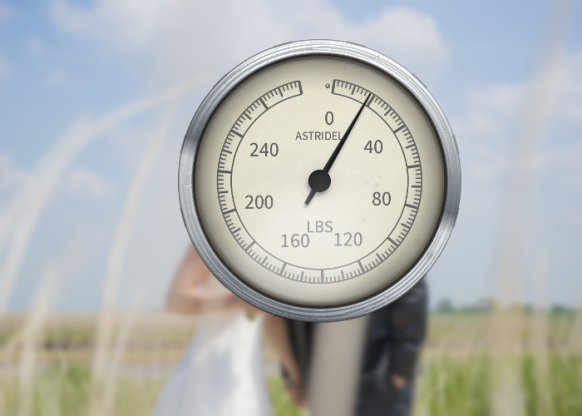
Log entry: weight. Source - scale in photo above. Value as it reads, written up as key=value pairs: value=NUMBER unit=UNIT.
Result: value=18 unit=lb
